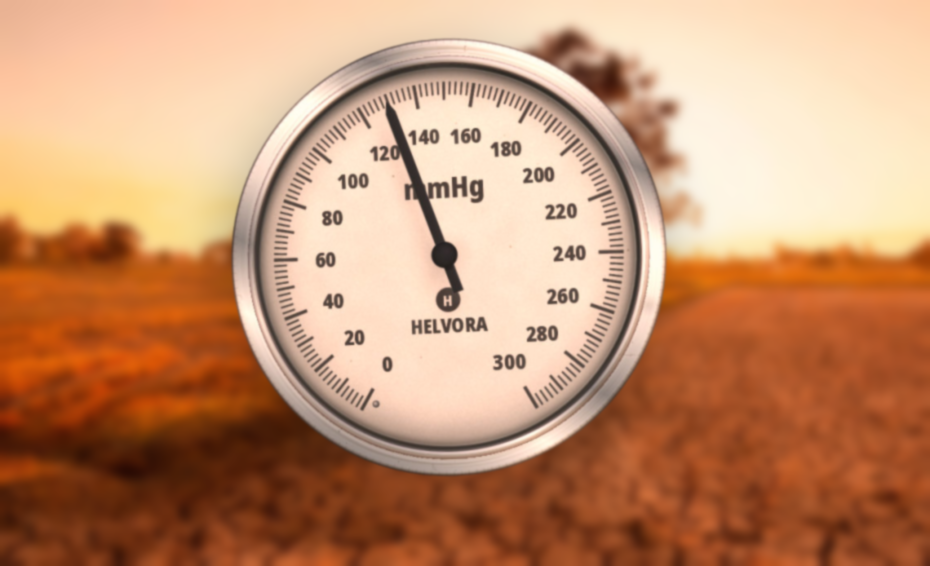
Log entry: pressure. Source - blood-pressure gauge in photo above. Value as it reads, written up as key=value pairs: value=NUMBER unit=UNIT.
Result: value=130 unit=mmHg
